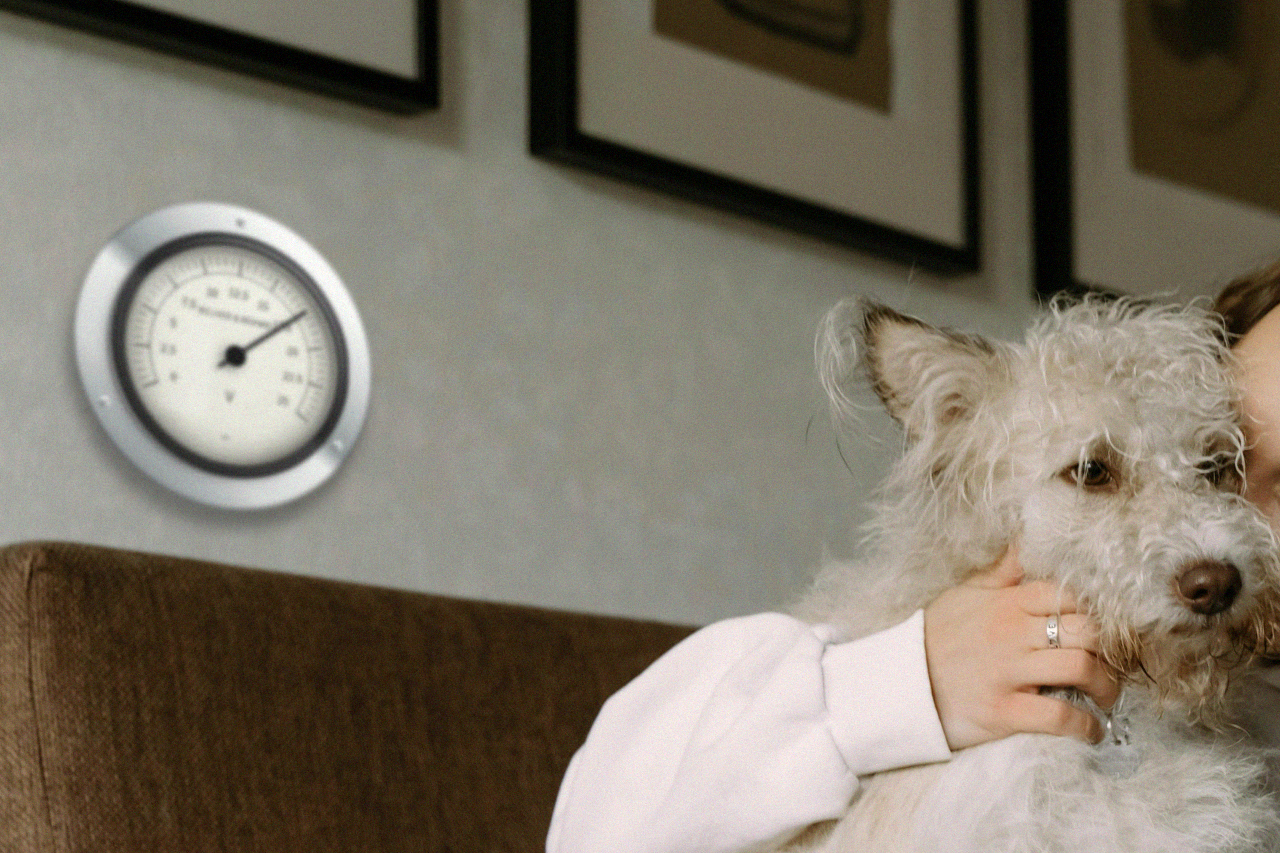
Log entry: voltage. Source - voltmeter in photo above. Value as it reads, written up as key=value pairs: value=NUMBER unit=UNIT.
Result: value=17.5 unit=V
